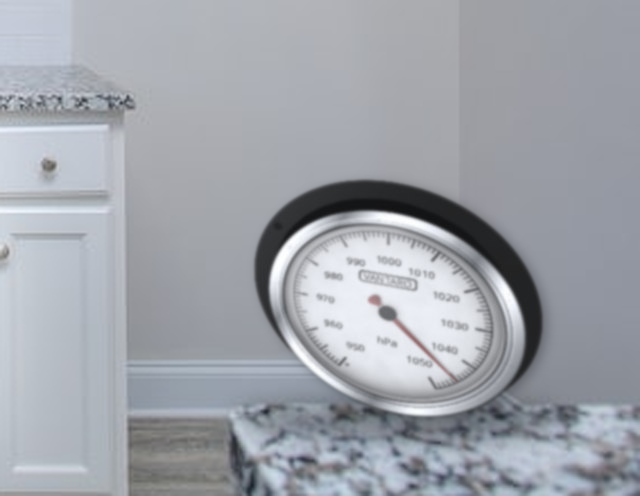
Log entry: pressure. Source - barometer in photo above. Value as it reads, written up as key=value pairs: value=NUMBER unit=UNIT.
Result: value=1045 unit=hPa
